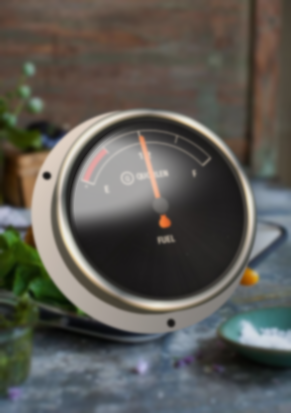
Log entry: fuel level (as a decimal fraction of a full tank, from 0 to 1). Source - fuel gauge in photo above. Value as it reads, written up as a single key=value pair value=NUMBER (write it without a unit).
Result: value=0.5
